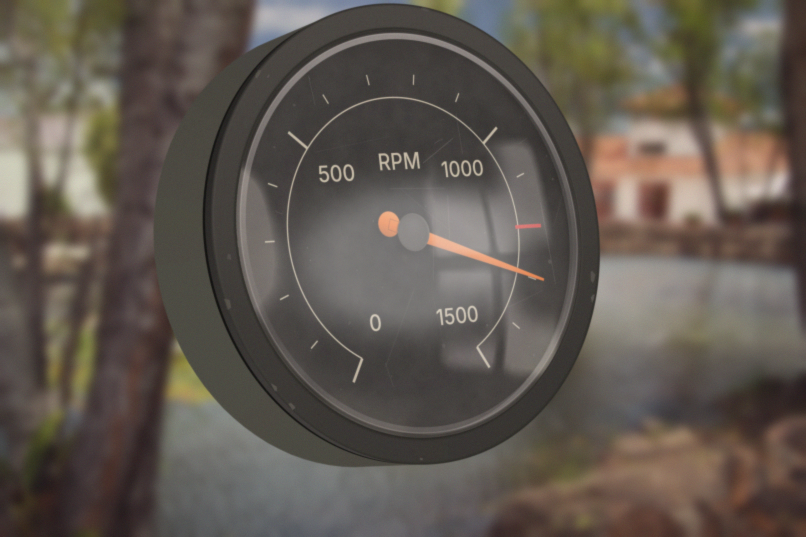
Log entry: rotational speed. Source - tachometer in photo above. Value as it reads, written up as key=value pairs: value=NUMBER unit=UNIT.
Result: value=1300 unit=rpm
